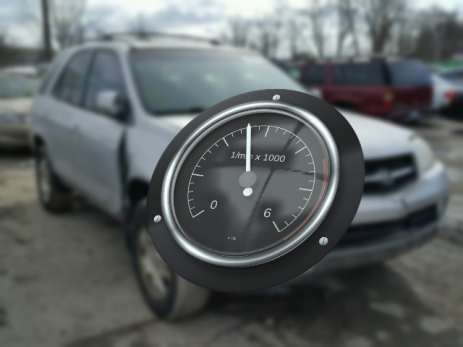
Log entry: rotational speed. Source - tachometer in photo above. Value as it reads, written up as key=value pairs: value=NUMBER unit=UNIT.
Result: value=2600 unit=rpm
